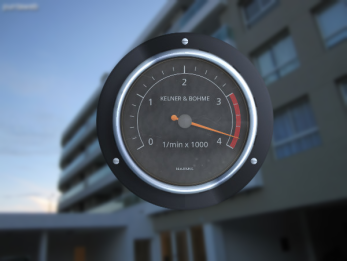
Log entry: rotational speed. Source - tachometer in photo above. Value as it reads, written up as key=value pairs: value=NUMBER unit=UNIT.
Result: value=3800 unit=rpm
